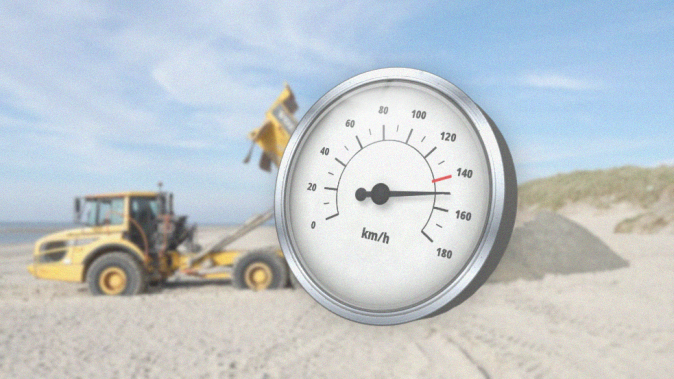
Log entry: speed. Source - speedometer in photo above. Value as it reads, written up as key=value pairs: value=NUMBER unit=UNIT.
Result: value=150 unit=km/h
